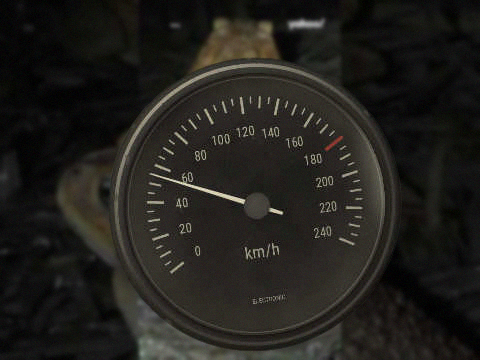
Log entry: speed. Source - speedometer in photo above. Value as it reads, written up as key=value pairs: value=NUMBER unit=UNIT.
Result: value=55 unit=km/h
